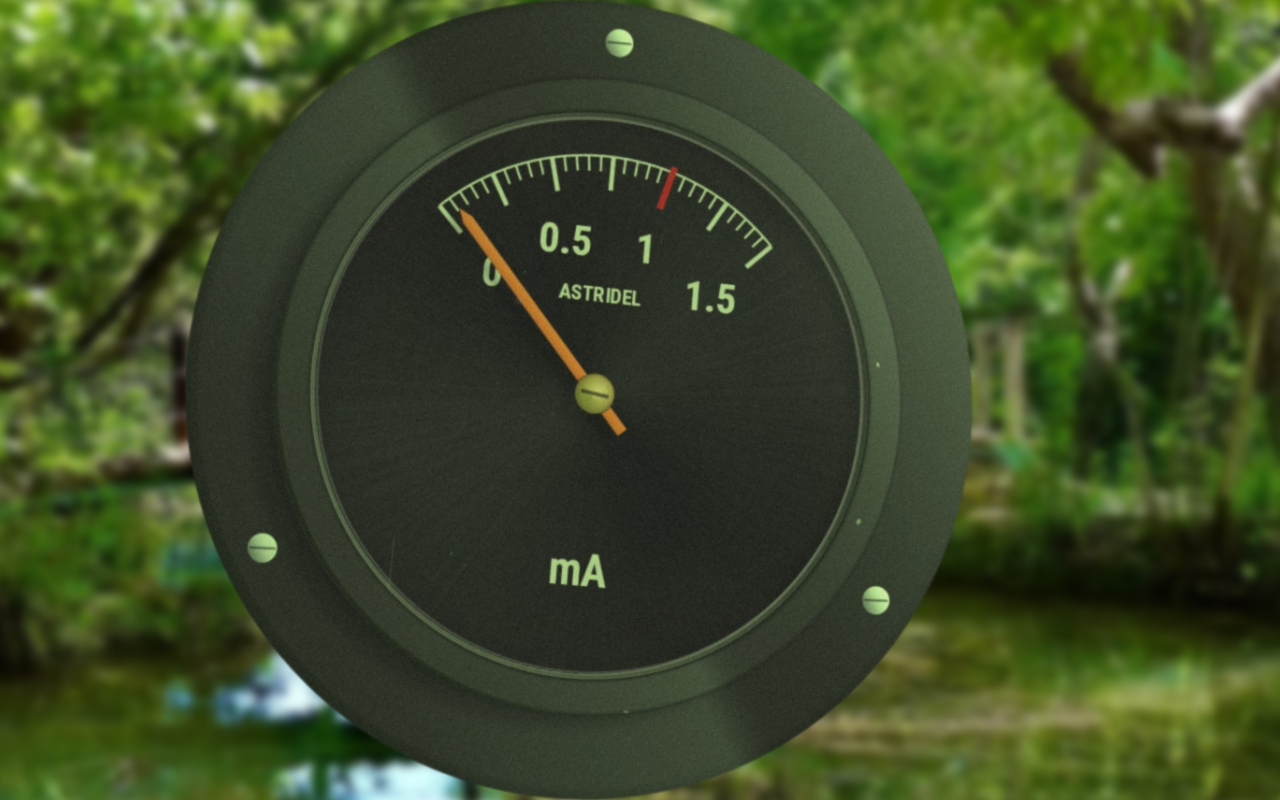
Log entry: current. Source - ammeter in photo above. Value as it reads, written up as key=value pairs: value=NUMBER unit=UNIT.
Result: value=0.05 unit=mA
